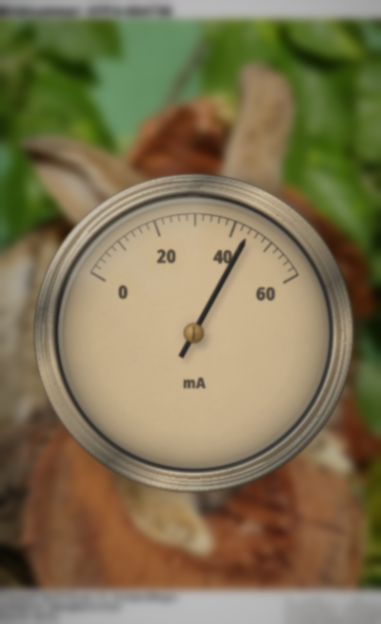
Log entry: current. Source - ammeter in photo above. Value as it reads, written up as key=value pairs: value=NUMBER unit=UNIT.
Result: value=44 unit=mA
